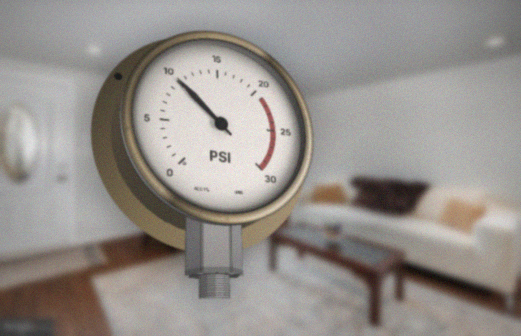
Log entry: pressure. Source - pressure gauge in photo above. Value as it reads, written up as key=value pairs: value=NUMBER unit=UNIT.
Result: value=10 unit=psi
